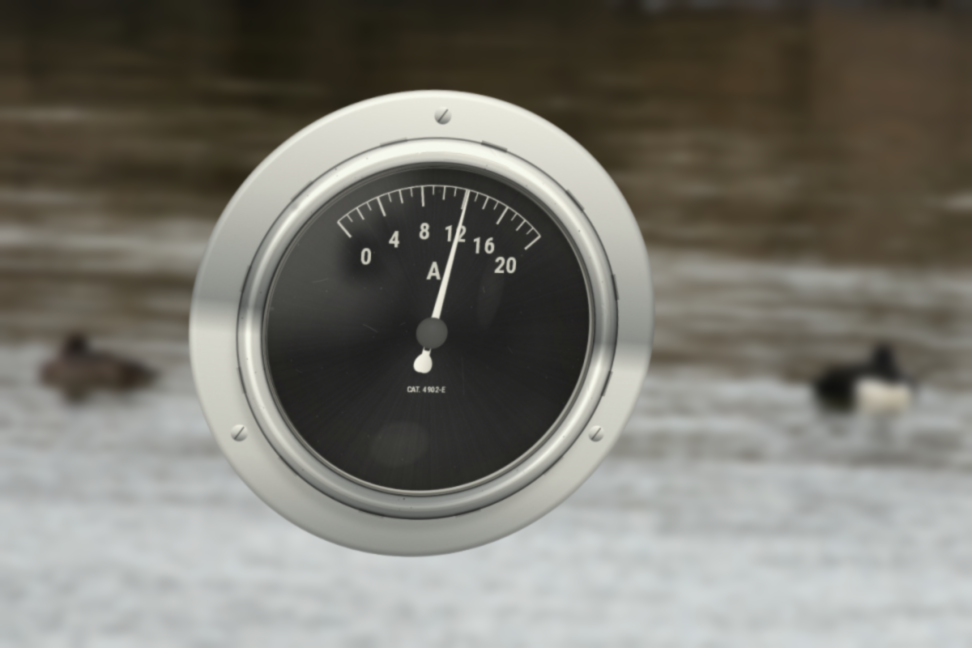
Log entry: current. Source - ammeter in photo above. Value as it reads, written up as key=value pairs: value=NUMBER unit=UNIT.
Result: value=12 unit=A
